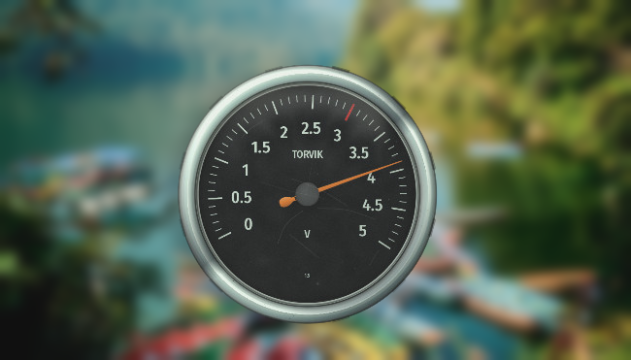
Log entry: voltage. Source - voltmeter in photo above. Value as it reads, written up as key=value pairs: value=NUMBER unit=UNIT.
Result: value=3.9 unit=V
